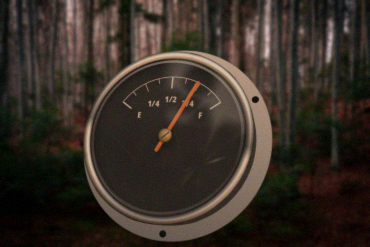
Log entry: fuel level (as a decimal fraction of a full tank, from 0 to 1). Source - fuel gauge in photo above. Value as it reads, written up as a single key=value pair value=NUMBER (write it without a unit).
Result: value=0.75
